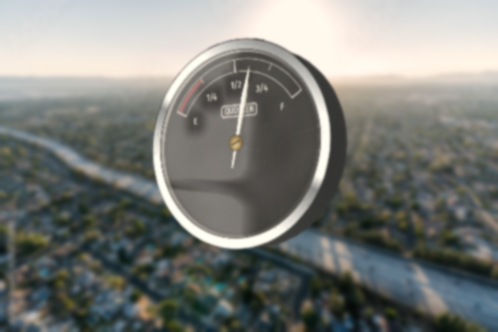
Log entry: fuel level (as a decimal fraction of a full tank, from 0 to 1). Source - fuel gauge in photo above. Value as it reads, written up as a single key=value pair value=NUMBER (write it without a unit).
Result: value=0.625
